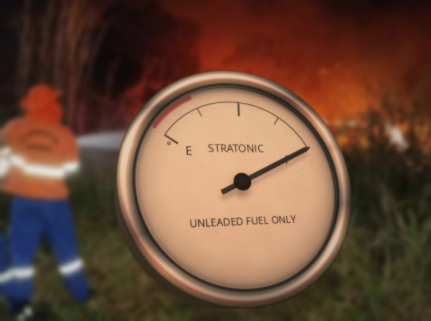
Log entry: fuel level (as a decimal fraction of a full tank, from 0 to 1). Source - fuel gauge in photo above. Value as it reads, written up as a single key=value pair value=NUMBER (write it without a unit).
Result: value=1
